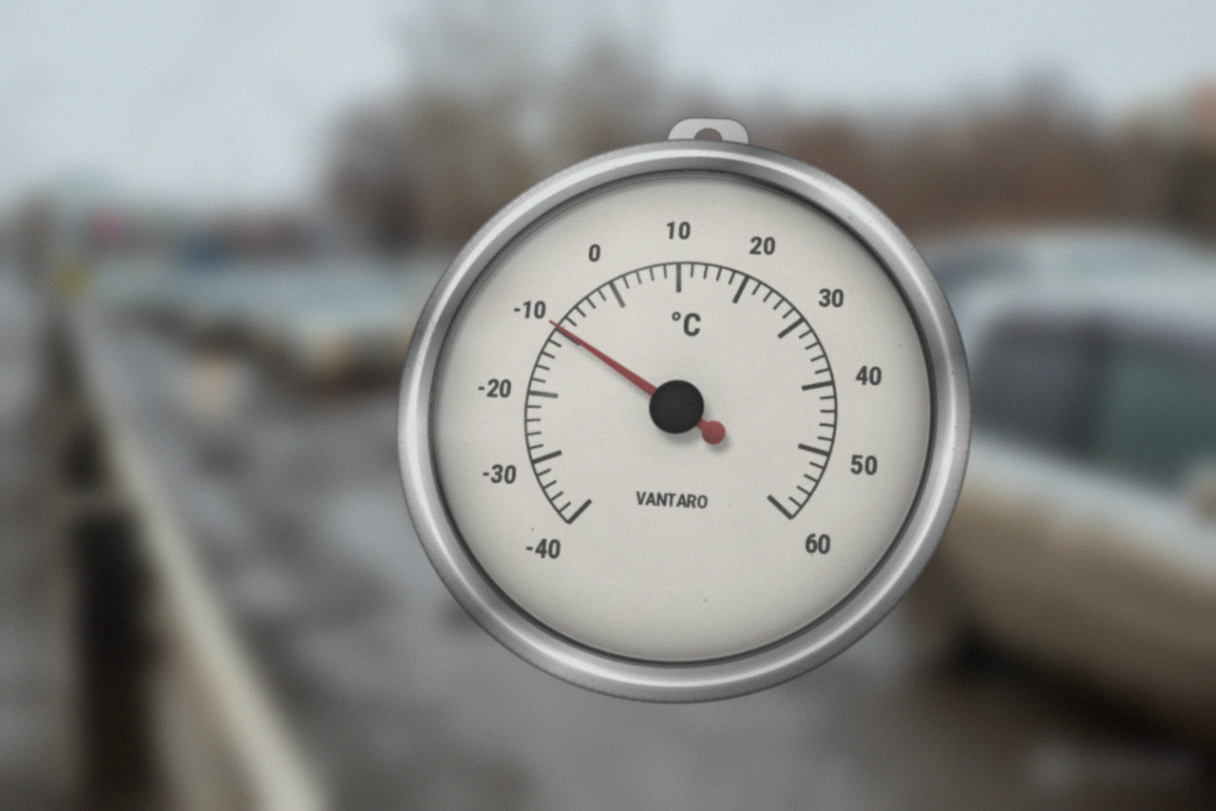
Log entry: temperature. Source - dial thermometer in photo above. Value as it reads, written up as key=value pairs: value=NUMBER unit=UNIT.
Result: value=-10 unit=°C
